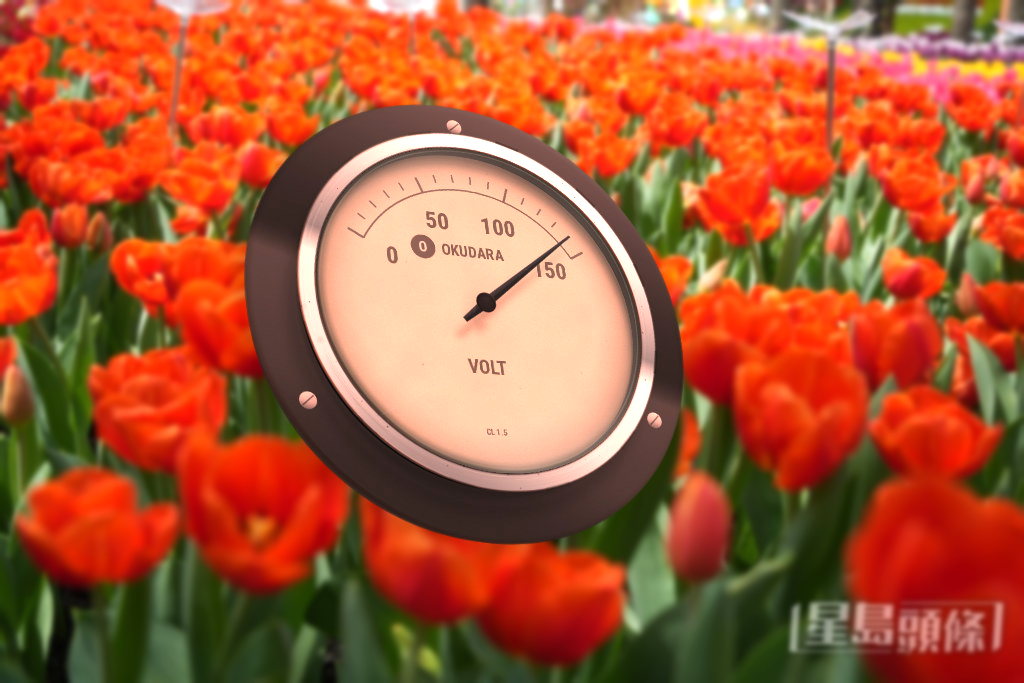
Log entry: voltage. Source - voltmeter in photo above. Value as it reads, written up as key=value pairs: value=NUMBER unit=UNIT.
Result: value=140 unit=V
